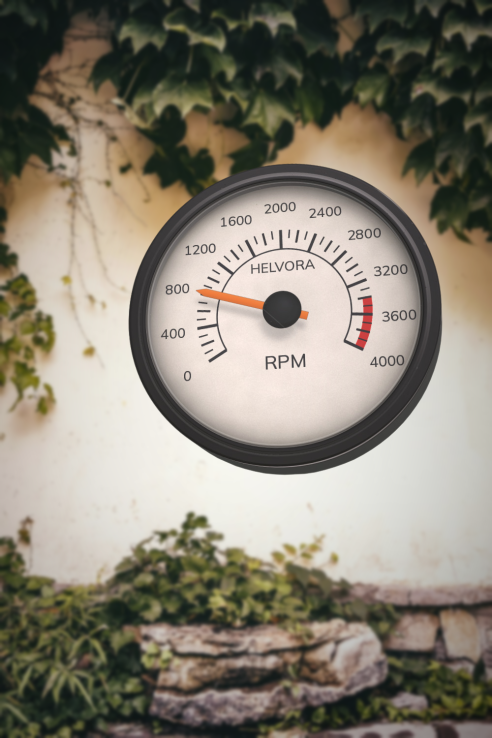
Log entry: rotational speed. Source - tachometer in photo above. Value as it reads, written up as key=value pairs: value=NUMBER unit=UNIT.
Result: value=800 unit=rpm
